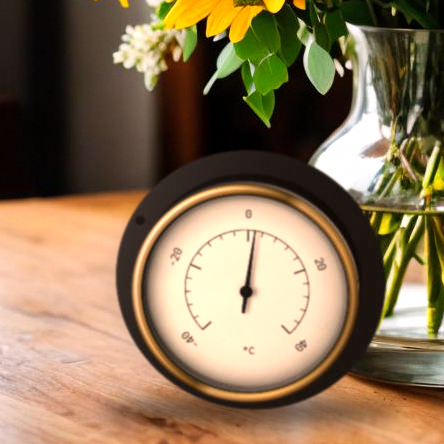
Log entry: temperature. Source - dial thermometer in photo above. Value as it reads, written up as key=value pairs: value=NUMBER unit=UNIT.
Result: value=2 unit=°C
